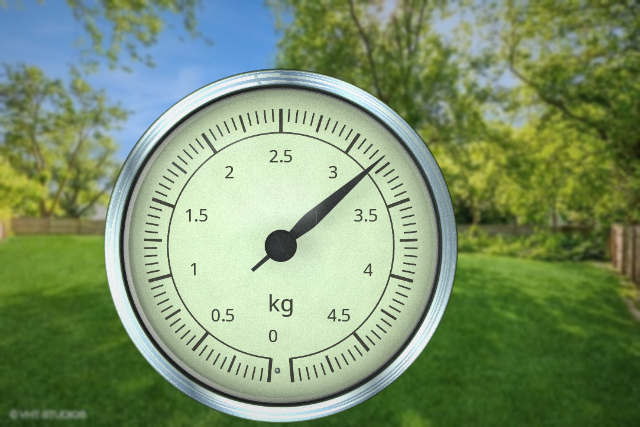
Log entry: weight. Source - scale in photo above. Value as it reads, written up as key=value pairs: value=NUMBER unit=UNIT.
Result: value=3.2 unit=kg
